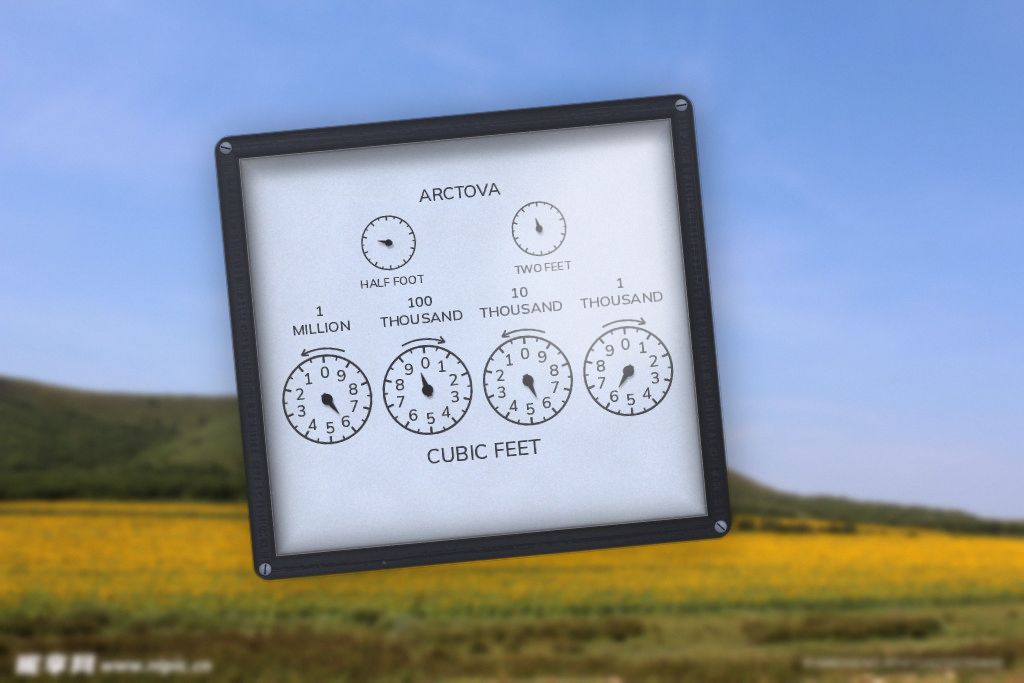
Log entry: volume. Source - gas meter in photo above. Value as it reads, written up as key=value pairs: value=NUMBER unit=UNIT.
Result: value=595600 unit=ft³
